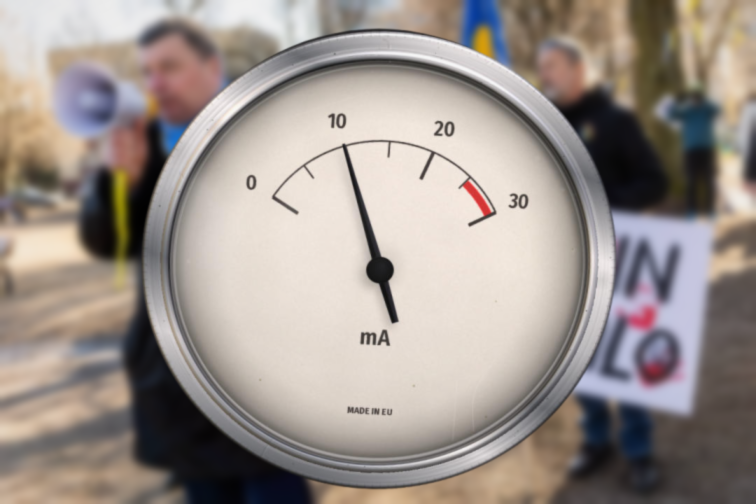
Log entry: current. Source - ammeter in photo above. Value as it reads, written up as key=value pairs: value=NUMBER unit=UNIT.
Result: value=10 unit=mA
